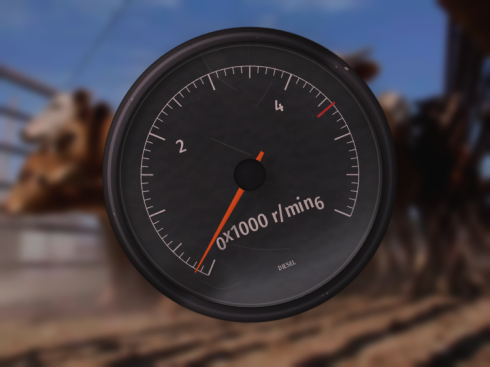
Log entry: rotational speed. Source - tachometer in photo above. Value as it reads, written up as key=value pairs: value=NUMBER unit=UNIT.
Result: value=150 unit=rpm
